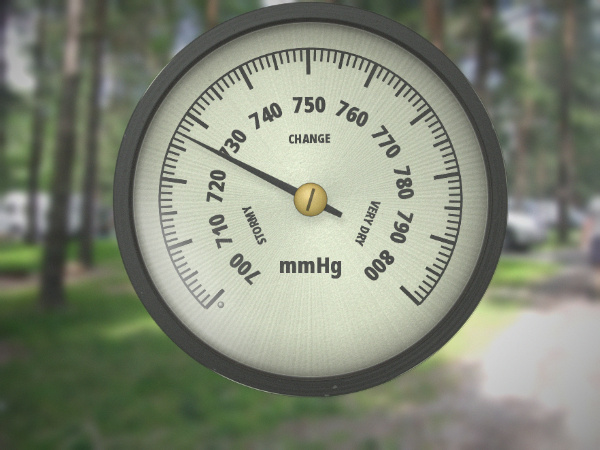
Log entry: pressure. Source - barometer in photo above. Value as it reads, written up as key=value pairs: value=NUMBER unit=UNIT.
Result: value=727 unit=mmHg
